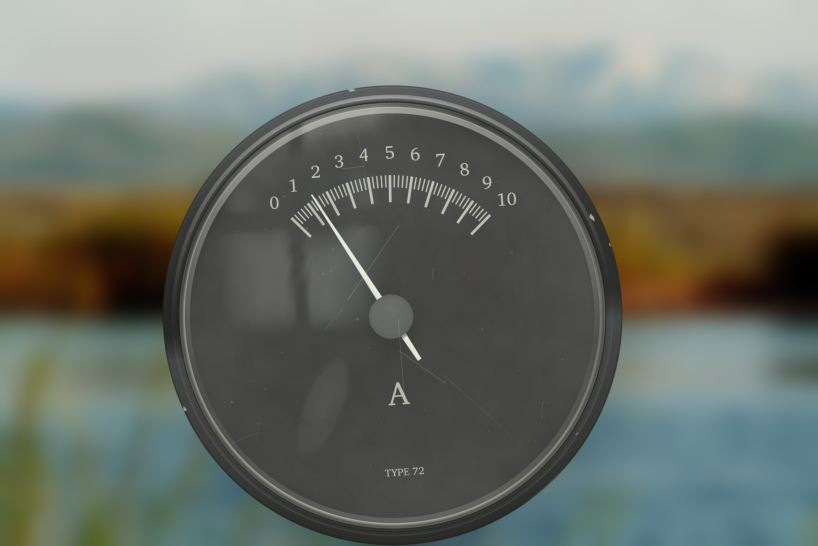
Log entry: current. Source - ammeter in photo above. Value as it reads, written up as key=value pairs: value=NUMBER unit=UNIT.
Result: value=1.4 unit=A
